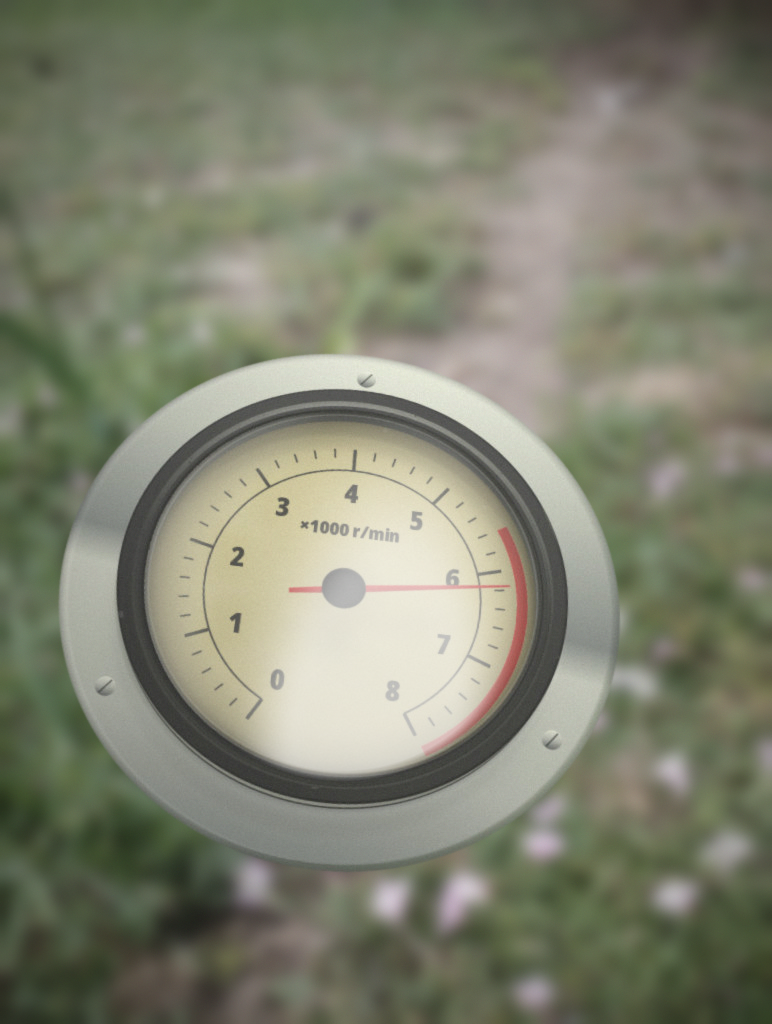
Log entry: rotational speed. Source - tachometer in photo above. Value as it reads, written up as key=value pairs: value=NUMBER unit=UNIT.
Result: value=6200 unit=rpm
